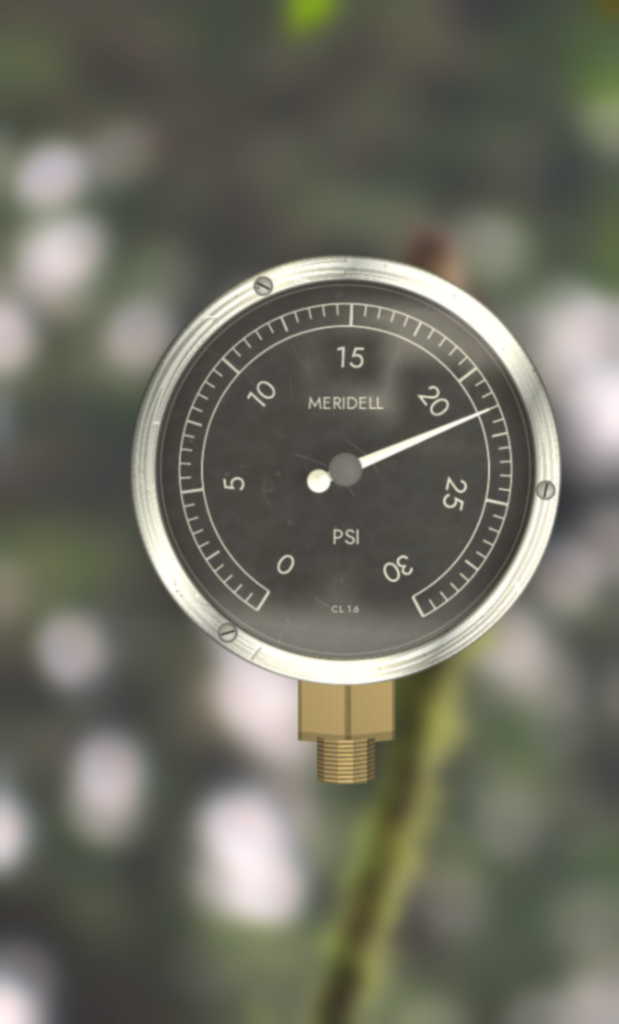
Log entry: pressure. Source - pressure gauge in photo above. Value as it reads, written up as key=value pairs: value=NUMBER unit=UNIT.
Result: value=21.5 unit=psi
